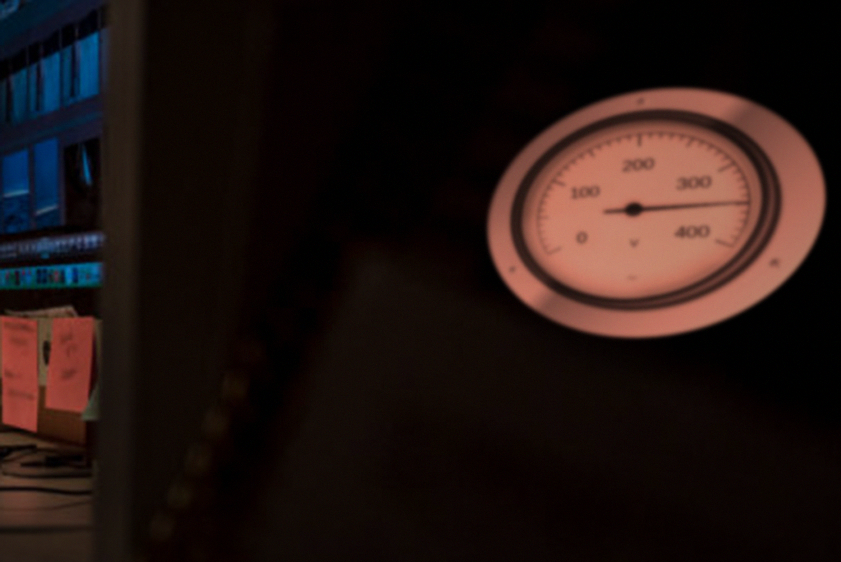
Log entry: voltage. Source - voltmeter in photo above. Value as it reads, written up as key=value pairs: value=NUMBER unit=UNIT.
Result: value=350 unit=V
